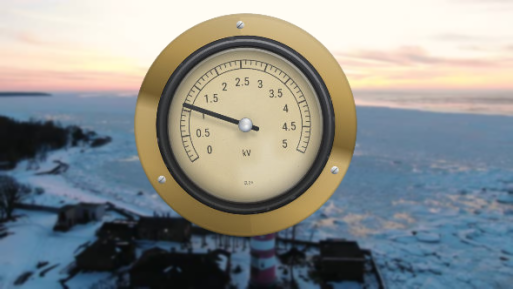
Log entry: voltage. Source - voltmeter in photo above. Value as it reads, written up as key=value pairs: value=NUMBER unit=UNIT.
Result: value=1.1 unit=kV
